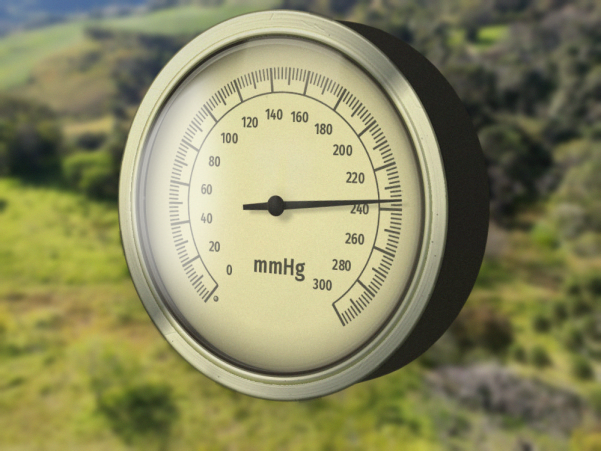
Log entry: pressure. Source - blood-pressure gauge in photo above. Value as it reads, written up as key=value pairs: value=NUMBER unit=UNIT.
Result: value=236 unit=mmHg
